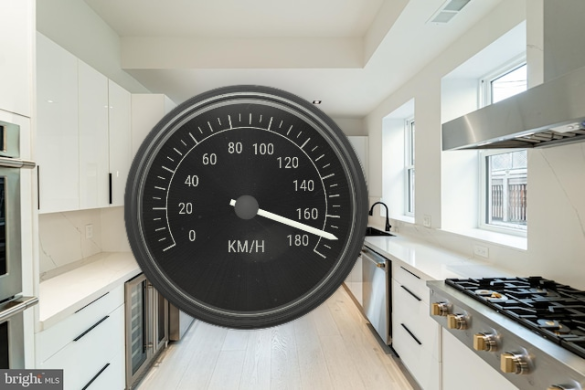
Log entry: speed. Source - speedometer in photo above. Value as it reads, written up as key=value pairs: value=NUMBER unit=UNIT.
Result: value=170 unit=km/h
